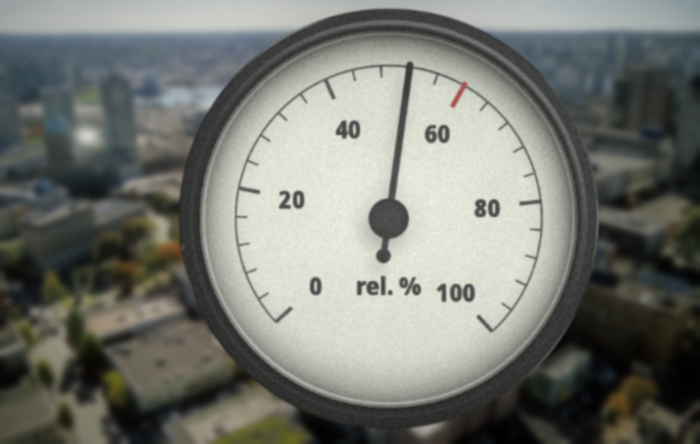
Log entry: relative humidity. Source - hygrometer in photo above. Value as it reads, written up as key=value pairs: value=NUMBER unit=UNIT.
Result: value=52 unit=%
